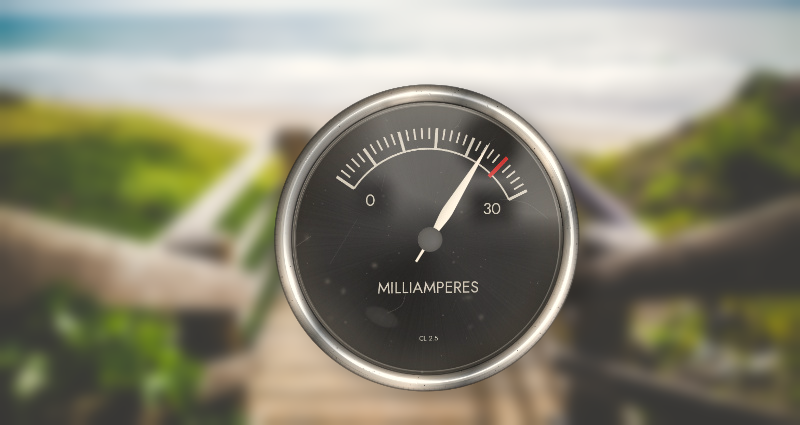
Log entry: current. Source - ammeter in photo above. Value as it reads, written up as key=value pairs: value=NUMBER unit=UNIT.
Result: value=22 unit=mA
